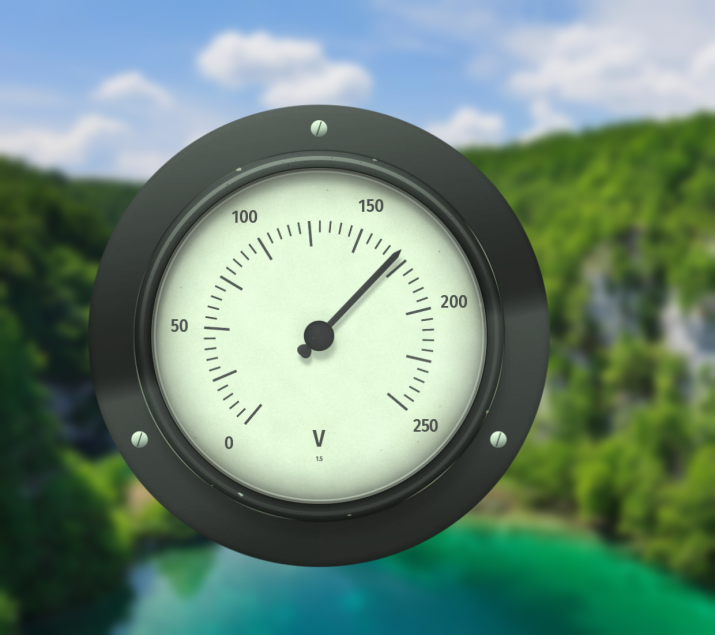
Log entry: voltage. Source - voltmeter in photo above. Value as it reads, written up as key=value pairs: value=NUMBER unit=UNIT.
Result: value=170 unit=V
